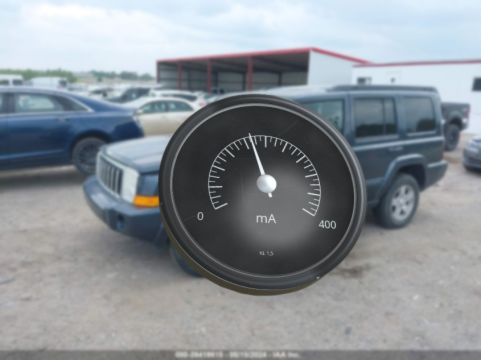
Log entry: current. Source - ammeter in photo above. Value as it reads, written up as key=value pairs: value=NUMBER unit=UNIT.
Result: value=170 unit=mA
